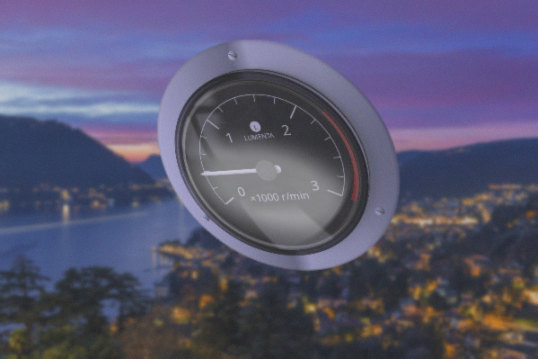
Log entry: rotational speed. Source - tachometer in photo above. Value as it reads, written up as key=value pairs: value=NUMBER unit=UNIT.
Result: value=400 unit=rpm
